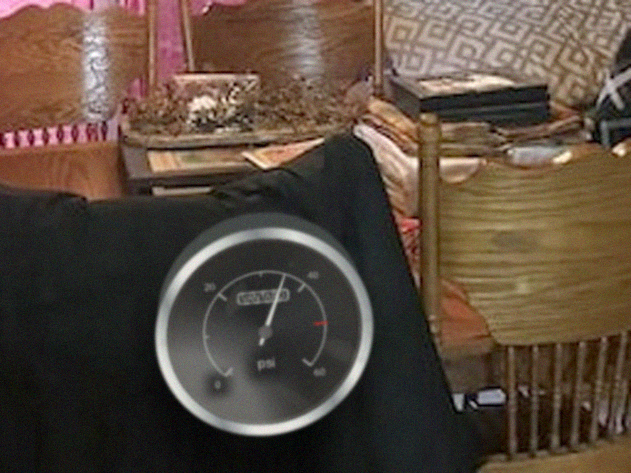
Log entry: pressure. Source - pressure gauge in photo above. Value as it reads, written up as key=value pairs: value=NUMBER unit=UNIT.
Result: value=35 unit=psi
